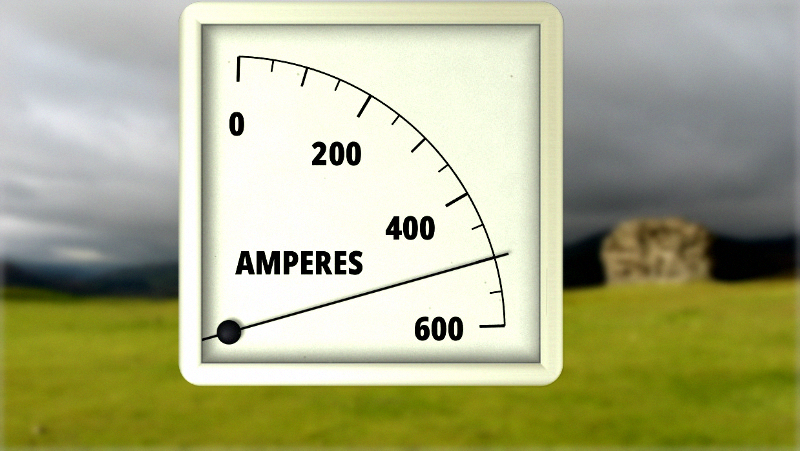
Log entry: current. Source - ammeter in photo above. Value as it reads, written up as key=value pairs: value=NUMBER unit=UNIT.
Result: value=500 unit=A
